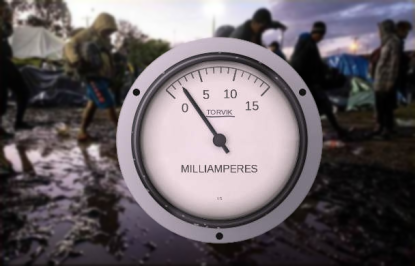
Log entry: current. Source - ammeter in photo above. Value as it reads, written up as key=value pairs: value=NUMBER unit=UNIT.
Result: value=2 unit=mA
